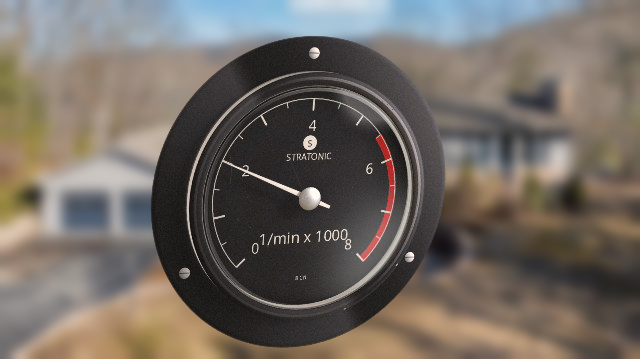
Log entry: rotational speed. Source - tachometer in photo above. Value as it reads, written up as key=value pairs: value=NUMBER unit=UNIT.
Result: value=2000 unit=rpm
